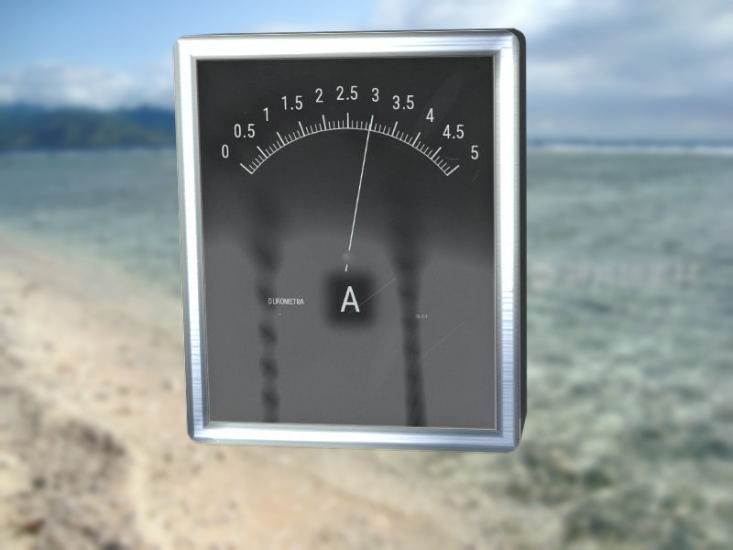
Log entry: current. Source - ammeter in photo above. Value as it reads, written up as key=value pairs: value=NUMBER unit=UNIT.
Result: value=3 unit=A
